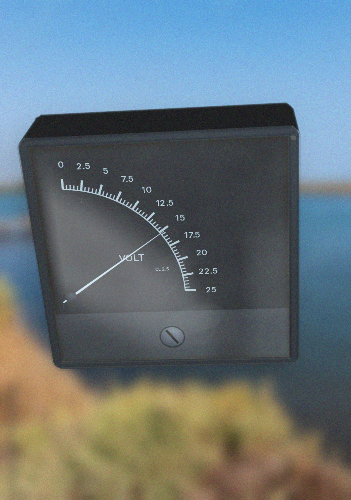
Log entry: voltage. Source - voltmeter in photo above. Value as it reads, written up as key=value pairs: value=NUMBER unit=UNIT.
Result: value=15 unit=V
